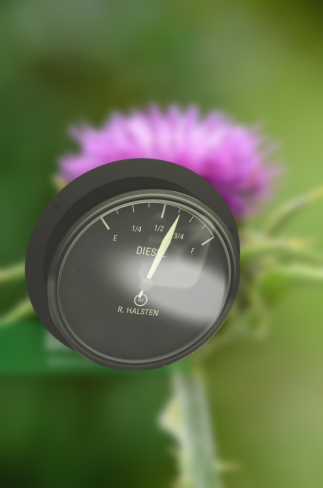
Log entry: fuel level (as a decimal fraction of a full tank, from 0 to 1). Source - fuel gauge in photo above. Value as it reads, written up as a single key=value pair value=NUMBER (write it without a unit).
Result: value=0.625
